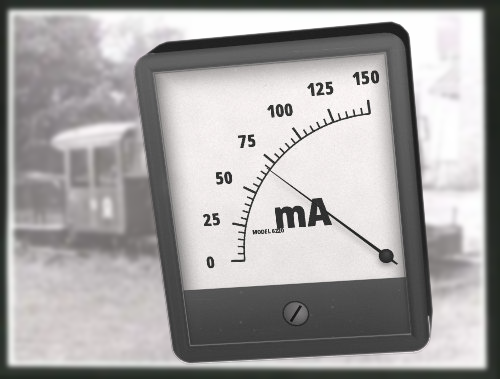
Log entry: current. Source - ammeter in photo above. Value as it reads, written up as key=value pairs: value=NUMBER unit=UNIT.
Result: value=70 unit=mA
